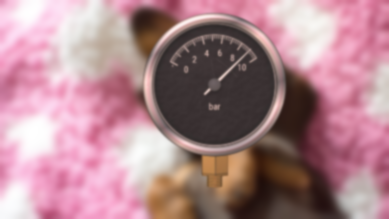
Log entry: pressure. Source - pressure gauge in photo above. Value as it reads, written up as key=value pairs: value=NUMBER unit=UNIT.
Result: value=9 unit=bar
